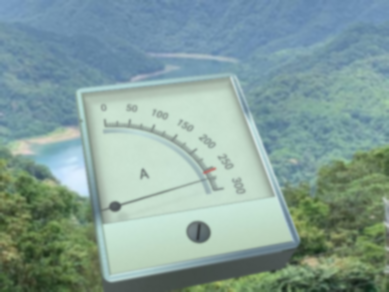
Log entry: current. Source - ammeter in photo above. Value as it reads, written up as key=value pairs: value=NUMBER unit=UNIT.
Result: value=275 unit=A
